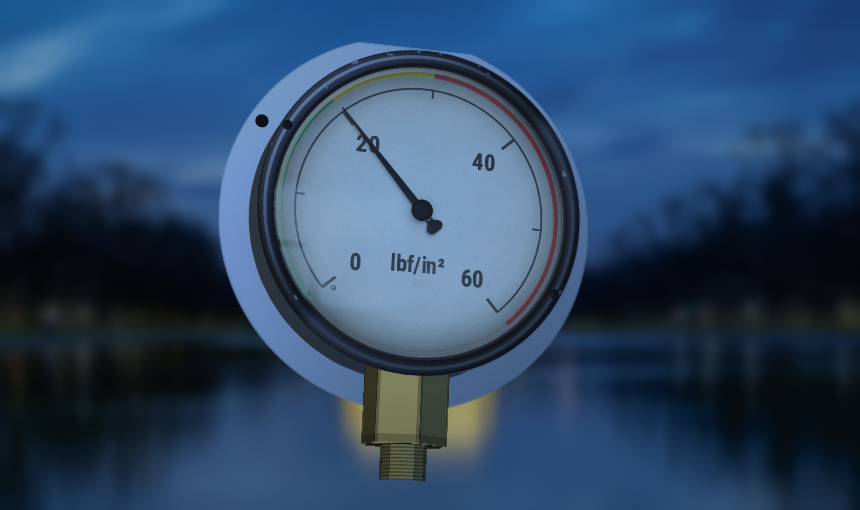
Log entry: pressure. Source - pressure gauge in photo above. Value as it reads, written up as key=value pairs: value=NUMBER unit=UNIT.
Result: value=20 unit=psi
